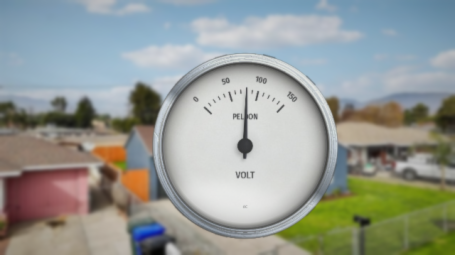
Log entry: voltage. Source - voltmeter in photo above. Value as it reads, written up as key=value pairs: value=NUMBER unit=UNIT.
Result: value=80 unit=V
